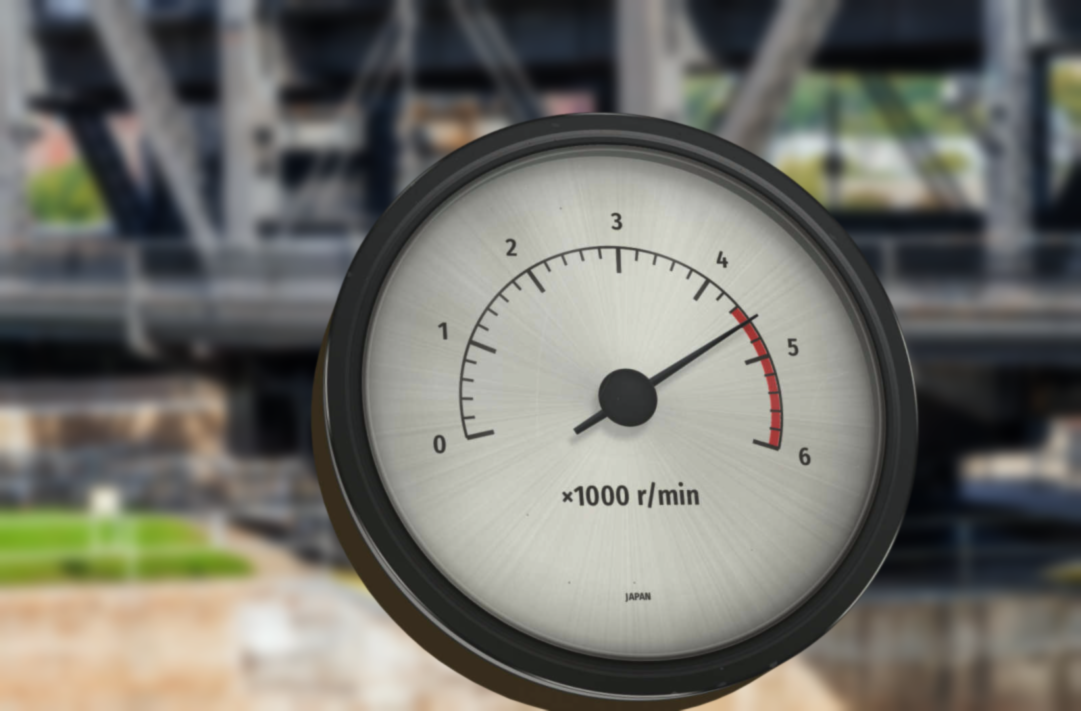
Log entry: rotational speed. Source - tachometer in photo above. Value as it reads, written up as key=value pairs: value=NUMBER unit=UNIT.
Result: value=4600 unit=rpm
